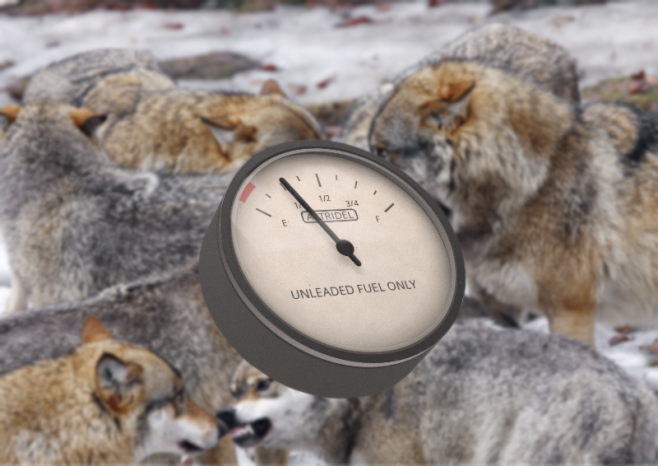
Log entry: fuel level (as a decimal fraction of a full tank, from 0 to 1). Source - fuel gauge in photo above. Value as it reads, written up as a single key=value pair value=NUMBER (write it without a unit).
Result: value=0.25
